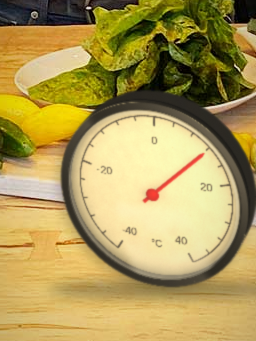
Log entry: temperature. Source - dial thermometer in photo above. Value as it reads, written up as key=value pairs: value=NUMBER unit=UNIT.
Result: value=12 unit=°C
